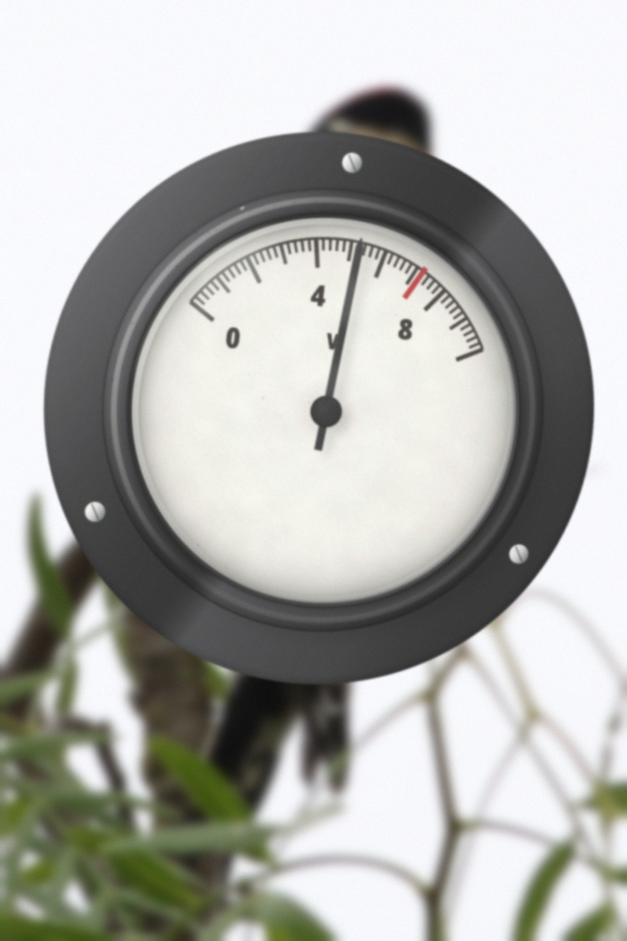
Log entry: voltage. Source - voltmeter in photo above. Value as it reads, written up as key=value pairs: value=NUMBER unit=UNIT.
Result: value=5.2 unit=V
